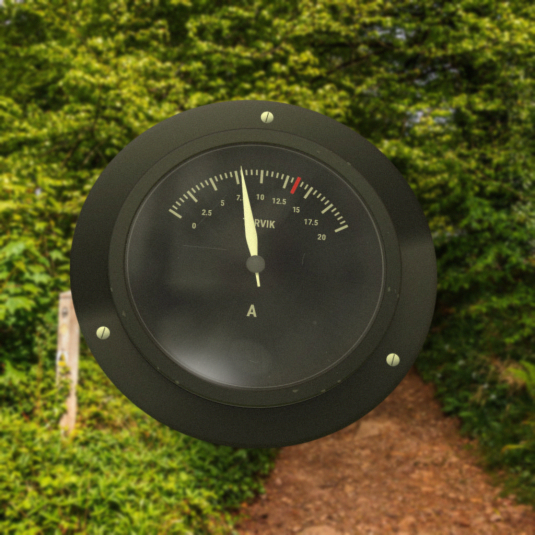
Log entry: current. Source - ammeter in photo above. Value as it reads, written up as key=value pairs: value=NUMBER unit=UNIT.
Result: value=8 unit=A
